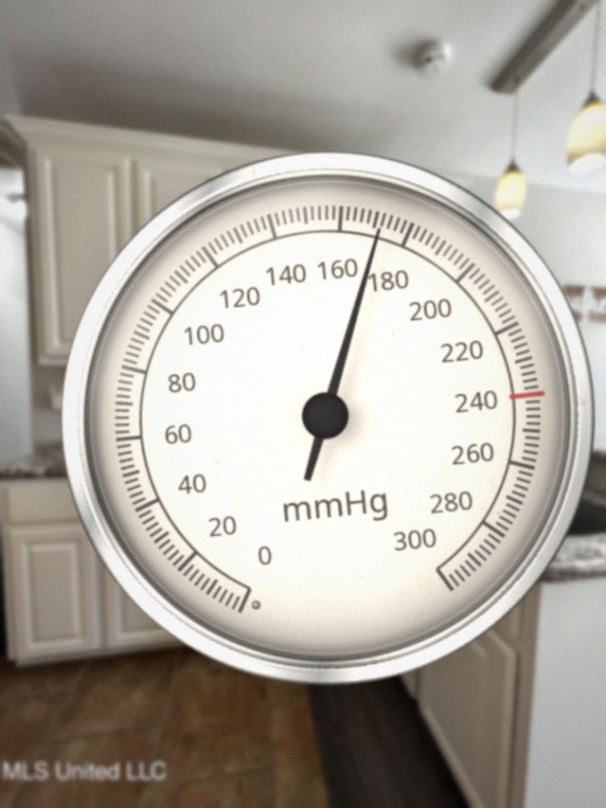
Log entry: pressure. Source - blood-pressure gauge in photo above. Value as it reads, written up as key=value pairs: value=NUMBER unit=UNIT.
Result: value=172 unit=mmHg
